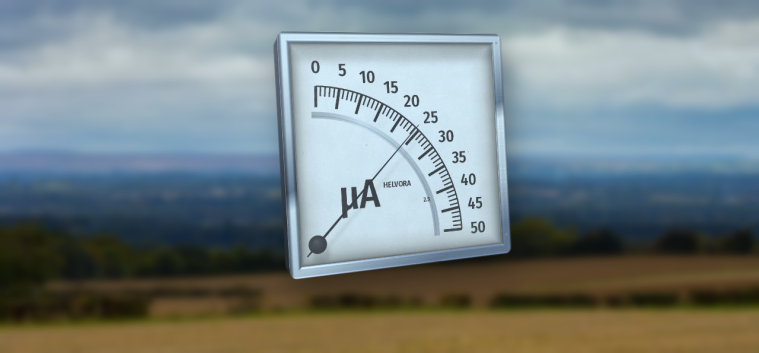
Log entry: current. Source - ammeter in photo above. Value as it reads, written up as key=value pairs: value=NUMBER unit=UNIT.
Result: value=24 unit=µA
